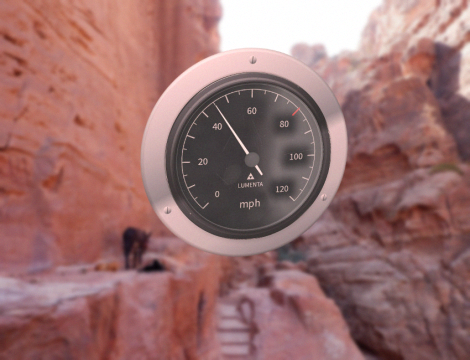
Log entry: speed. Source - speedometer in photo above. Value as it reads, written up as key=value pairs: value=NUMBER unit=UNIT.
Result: value=45 unit=mph
